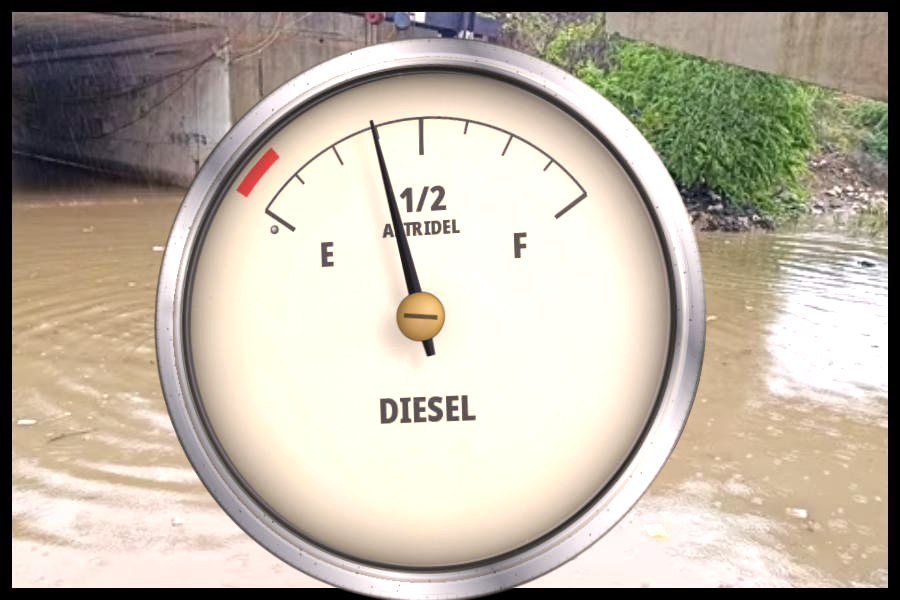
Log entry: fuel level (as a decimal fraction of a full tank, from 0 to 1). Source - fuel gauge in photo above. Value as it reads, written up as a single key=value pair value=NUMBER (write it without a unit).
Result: value=0.375
